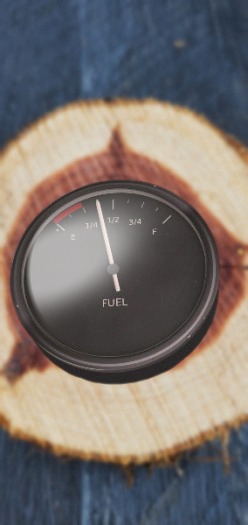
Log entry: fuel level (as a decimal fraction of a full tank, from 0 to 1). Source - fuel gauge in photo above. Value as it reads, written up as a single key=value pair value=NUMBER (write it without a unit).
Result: value=0.375
